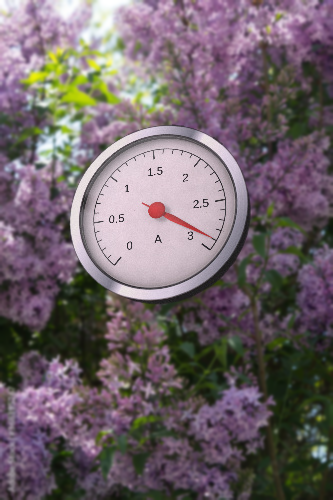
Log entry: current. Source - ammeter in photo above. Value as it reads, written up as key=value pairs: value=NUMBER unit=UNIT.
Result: value=2.9 unit=A
